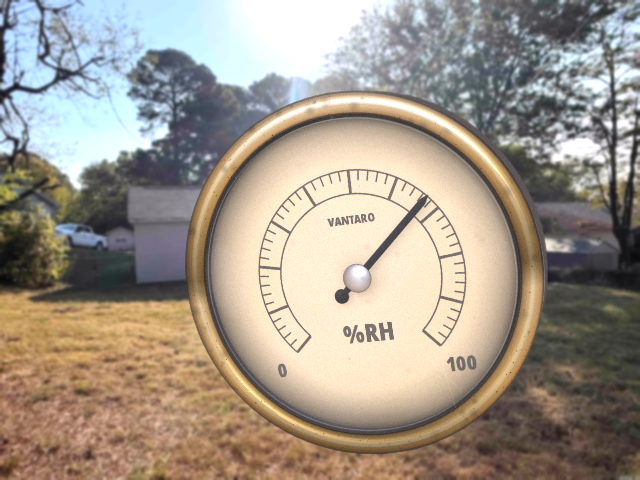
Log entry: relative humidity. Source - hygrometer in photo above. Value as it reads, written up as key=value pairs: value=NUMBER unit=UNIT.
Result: value=67 unit=%
